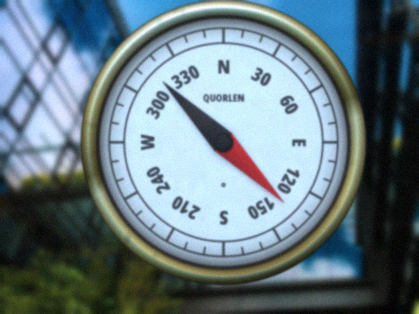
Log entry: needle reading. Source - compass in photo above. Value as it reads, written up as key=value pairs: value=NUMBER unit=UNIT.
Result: value=135 unit=°
